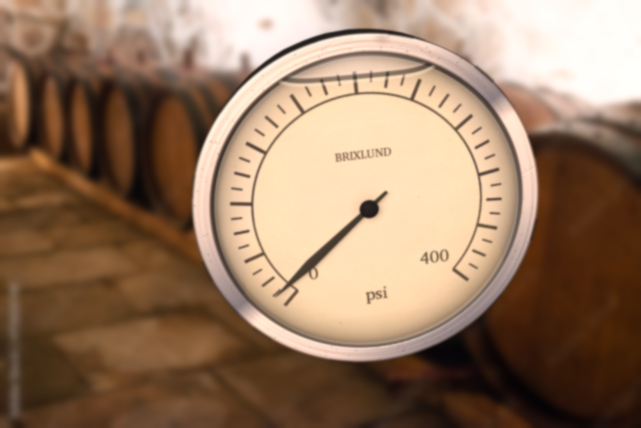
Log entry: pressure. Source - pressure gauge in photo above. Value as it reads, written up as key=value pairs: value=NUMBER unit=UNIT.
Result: value=10 unit=psi
